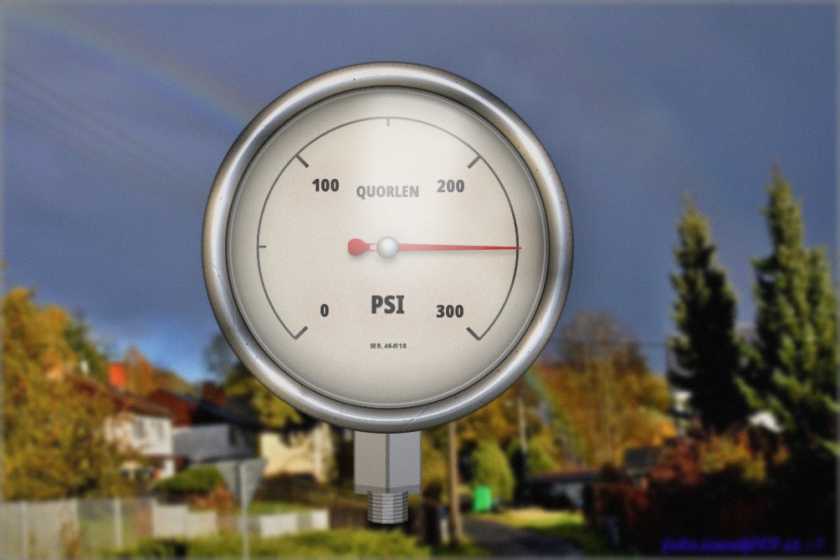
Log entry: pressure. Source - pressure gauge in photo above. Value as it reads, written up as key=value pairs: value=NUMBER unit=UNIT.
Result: value=250 unit=psi
